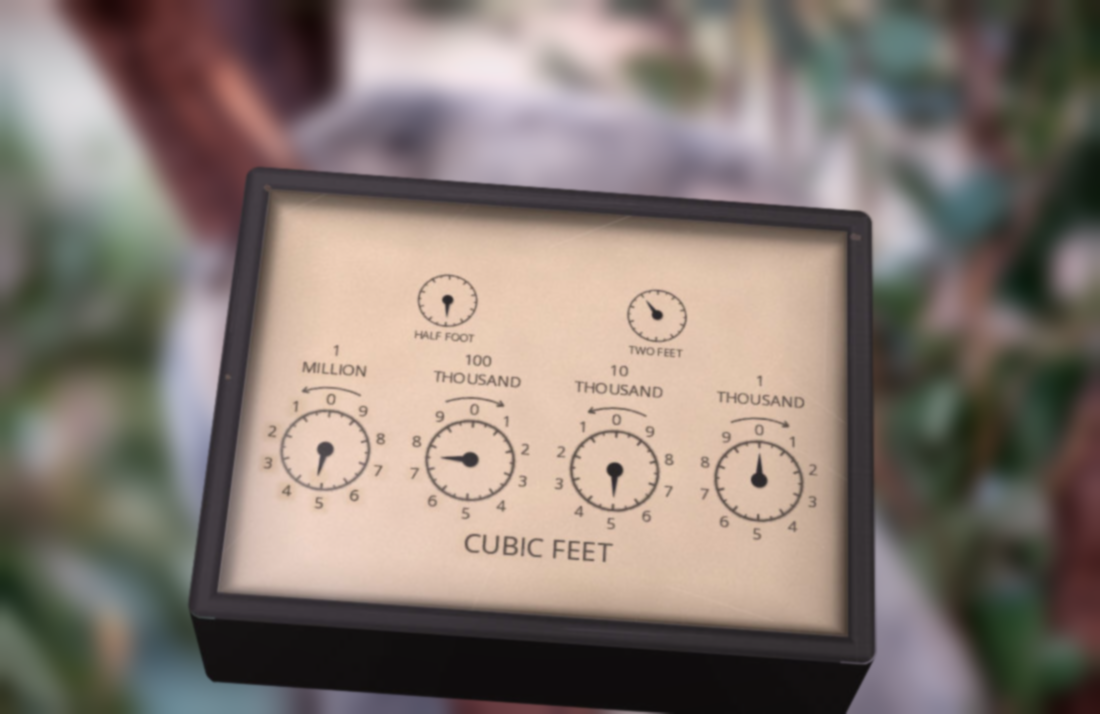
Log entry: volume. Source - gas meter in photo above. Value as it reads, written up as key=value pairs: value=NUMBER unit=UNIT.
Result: value=475000 unit=ft³
